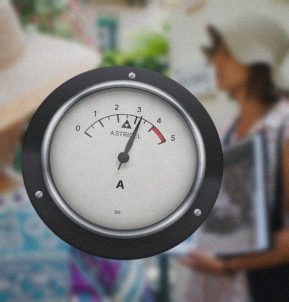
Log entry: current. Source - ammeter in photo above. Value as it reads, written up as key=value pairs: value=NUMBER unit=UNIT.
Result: value=3.25 unit=A
